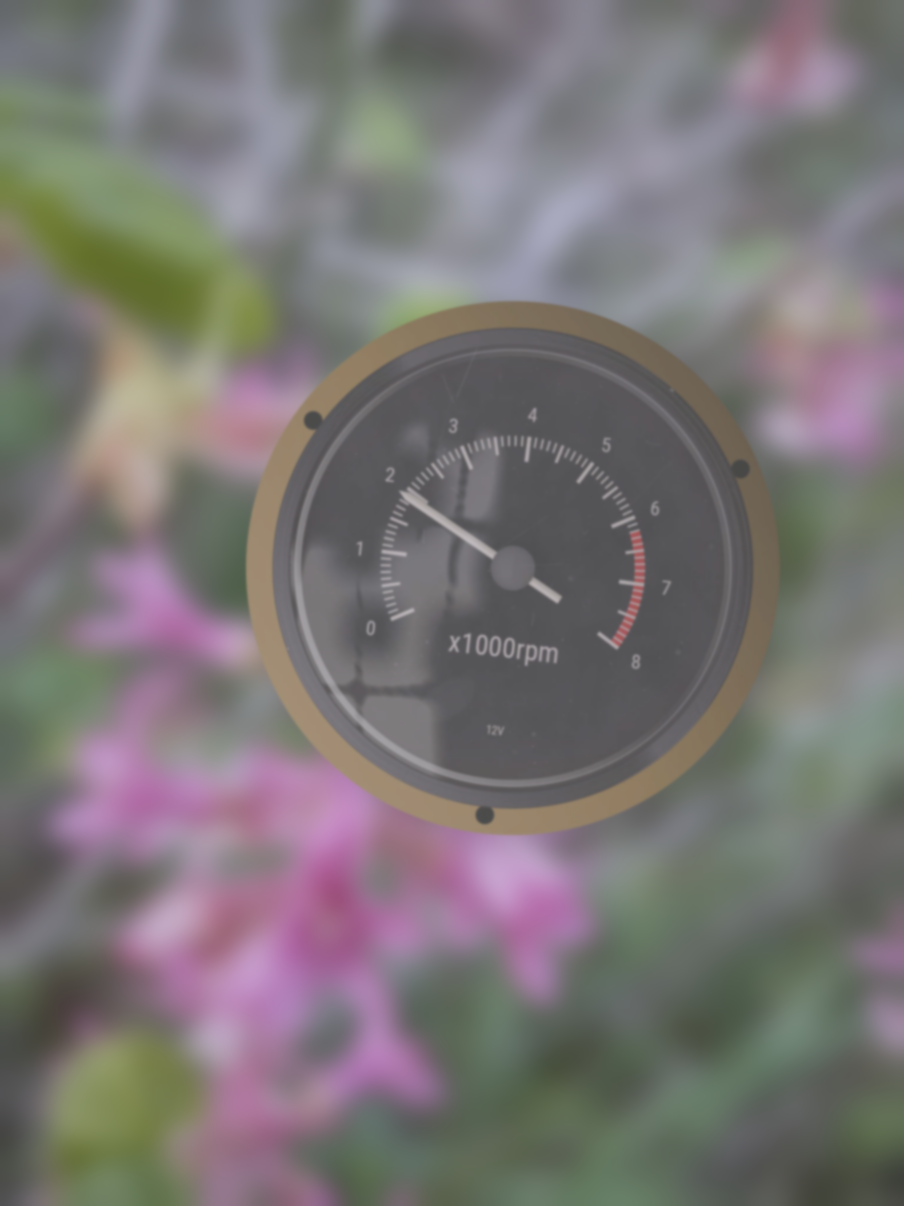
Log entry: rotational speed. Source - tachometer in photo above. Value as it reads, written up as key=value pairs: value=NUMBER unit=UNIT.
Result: value=1900 unit=rpm
